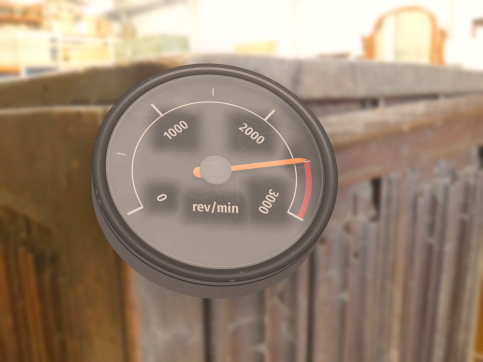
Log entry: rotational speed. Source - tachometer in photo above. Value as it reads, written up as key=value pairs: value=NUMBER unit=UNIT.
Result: value=2500 unit=rpm
